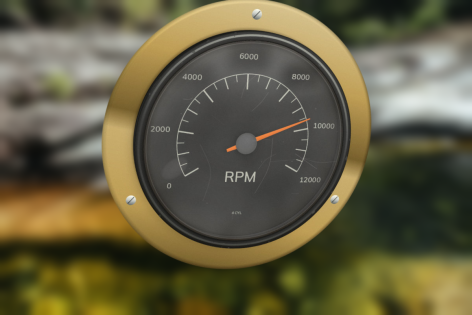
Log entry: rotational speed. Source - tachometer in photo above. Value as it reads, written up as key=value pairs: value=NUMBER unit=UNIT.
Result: value=9500 unit=rpm
